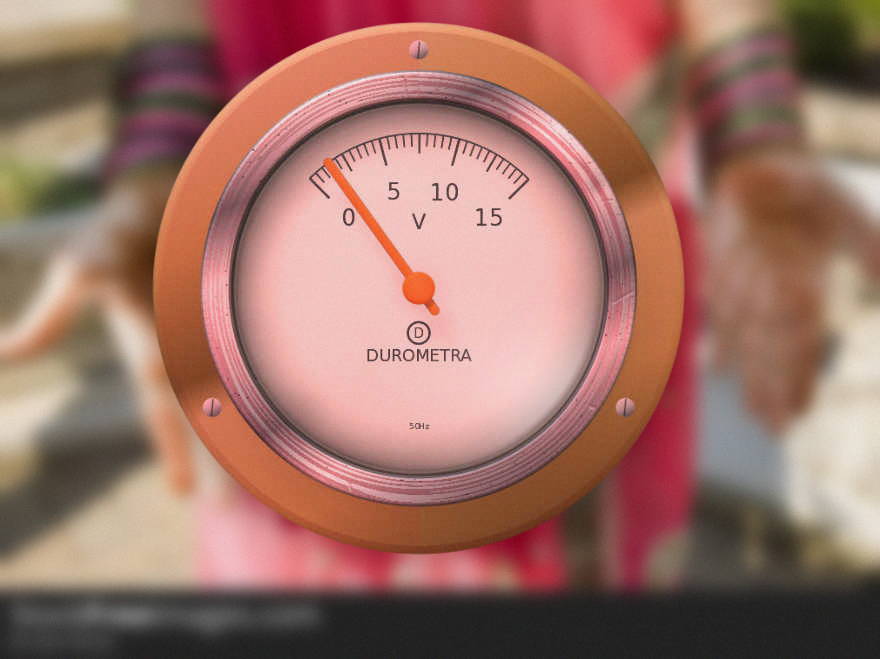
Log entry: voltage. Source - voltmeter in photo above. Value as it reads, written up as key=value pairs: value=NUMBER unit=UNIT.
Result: value=1.5 unit=V
